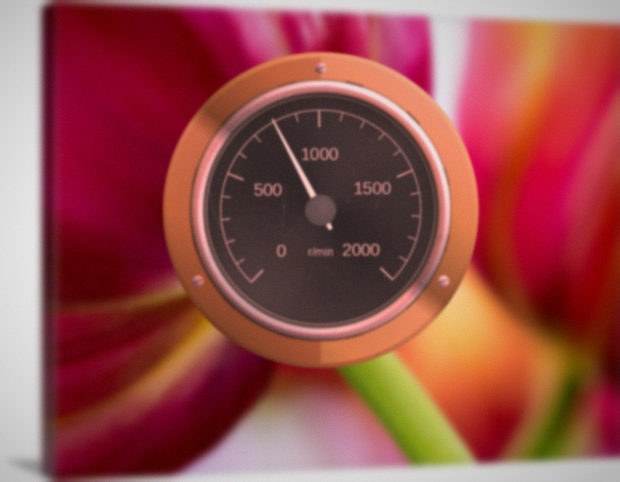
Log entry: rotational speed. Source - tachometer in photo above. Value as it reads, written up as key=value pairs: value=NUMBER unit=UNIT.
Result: value=800 unit=rpm
